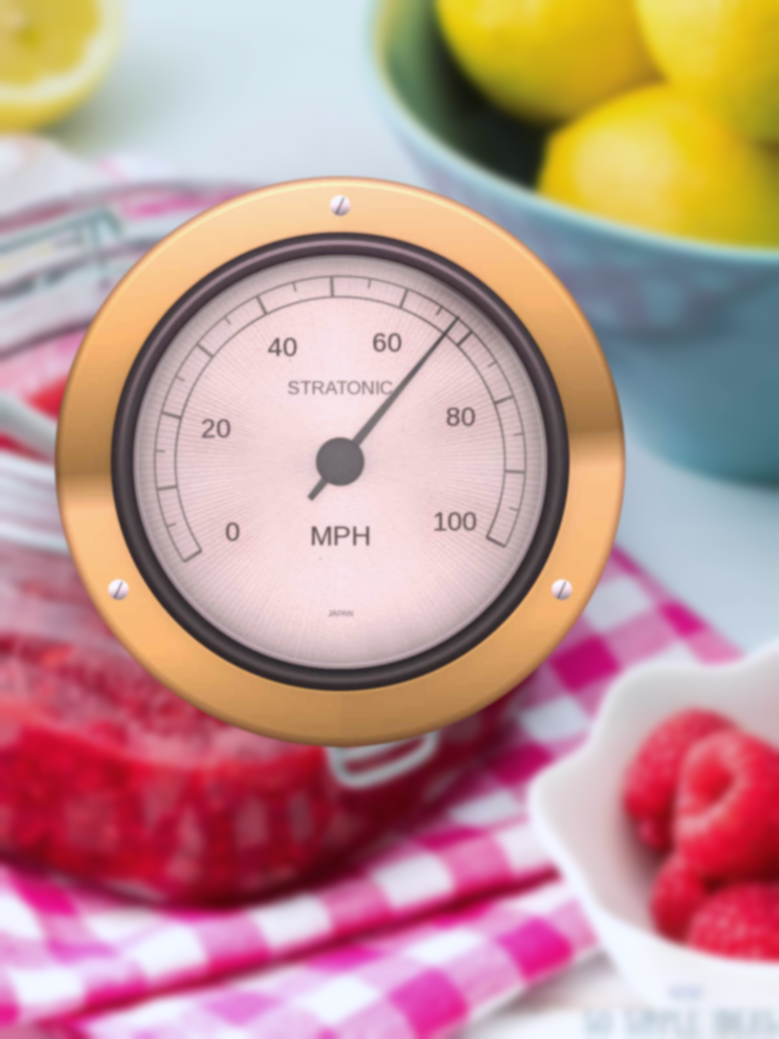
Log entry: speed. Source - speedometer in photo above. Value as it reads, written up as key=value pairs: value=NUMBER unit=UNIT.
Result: value=67.5 unit=mph
